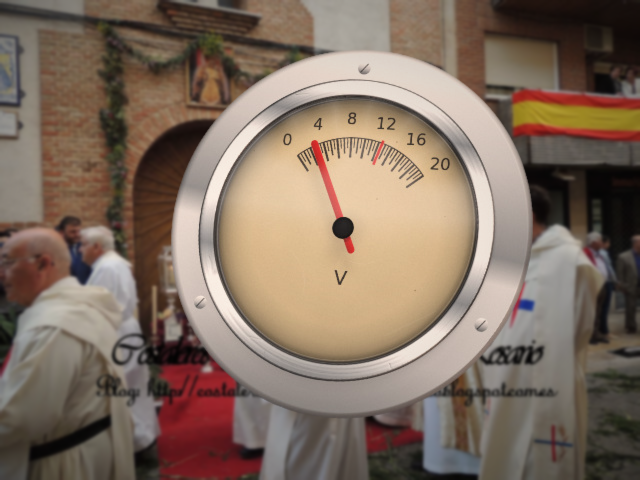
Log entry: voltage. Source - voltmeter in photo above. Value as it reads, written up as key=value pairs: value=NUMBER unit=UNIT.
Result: value=3 unit=V
